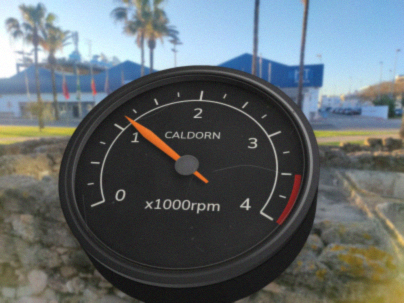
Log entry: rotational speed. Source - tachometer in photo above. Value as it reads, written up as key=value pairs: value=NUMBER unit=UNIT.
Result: value=1125 unit=rpm
